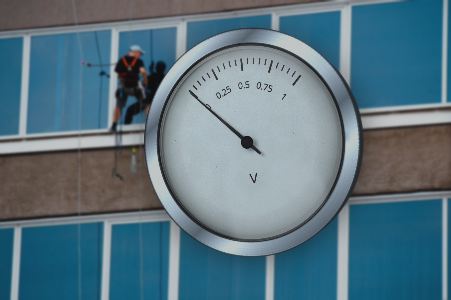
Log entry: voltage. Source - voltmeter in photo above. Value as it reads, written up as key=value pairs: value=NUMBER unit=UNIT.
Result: value=0 unit=V
